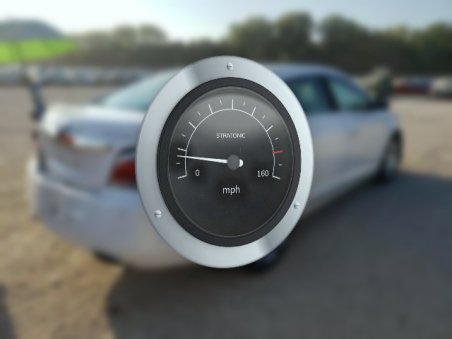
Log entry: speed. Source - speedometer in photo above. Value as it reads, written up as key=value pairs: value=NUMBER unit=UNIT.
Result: value=15 unit=mph
